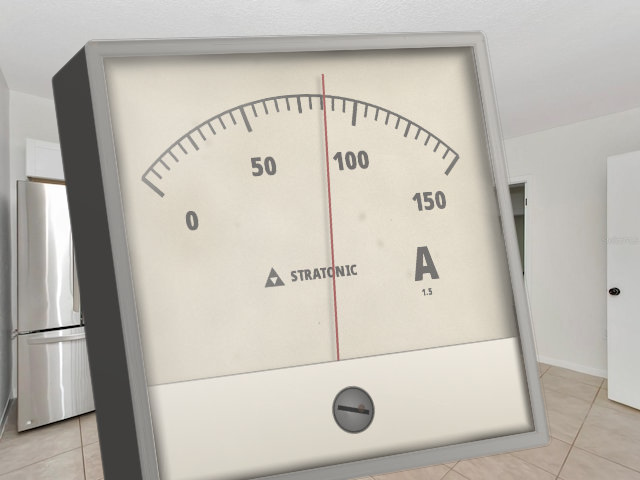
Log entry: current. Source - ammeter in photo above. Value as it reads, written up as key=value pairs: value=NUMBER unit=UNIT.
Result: value=85 unit=A
